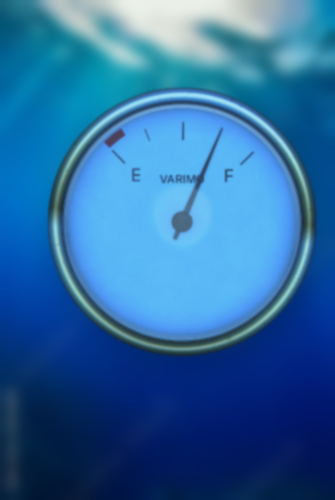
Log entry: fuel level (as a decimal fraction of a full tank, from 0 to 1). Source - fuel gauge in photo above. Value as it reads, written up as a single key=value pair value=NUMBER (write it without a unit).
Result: value=0.75
